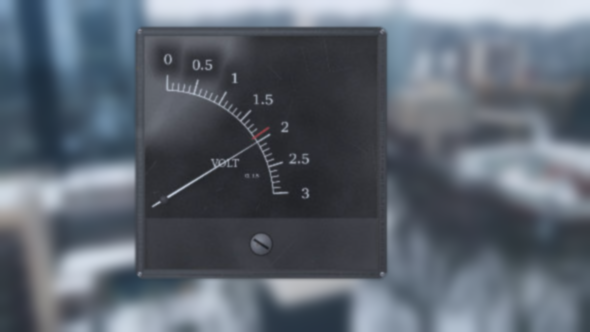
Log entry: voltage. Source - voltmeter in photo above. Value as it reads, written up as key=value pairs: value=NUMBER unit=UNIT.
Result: value=2 unit=V
